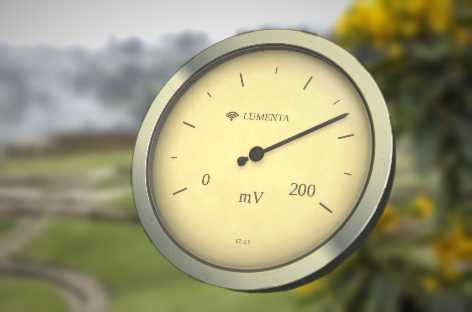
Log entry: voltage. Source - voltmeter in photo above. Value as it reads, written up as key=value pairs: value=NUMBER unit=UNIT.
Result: value=150 unit=mV
